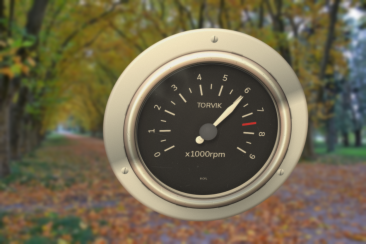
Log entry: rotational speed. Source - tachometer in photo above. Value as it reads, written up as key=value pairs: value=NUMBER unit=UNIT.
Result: value=6000 unit=rpm
